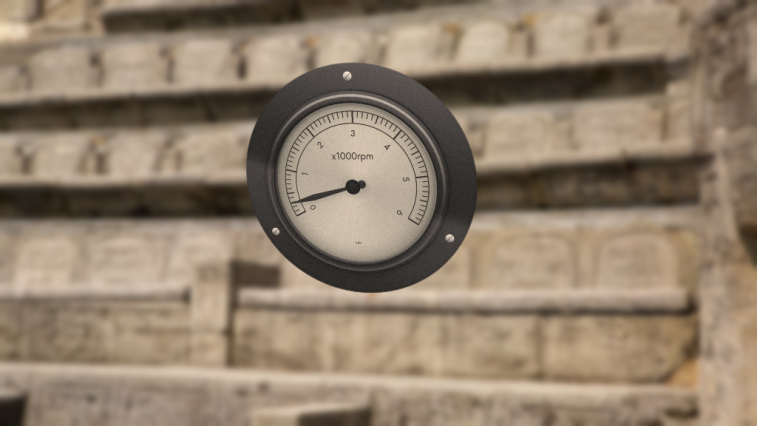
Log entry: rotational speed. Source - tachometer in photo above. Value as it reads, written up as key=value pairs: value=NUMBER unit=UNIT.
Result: value=300 unit=rpm
